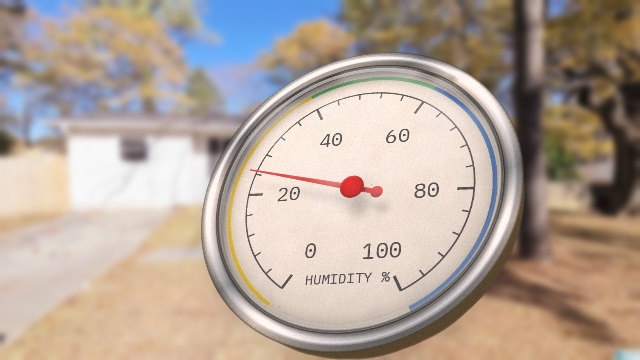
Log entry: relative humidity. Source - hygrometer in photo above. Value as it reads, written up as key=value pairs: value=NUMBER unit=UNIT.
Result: value=24 unit=%
